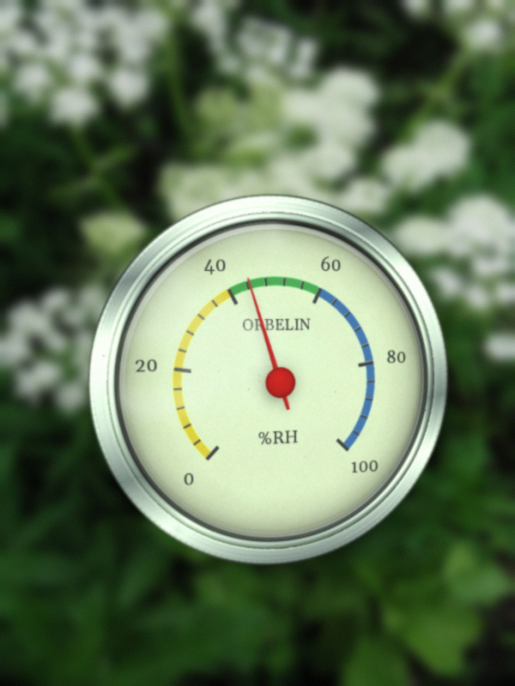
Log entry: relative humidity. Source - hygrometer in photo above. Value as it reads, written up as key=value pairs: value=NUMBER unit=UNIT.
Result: value=44 unit=%
